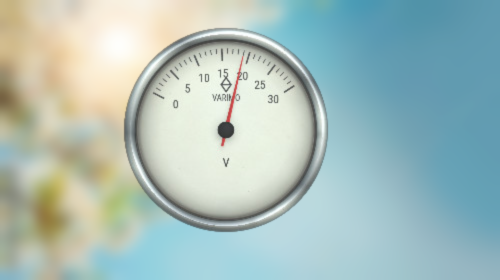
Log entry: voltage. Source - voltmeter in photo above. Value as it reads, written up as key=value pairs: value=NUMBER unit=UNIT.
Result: value=19 unit=V
